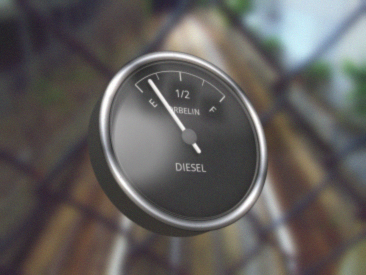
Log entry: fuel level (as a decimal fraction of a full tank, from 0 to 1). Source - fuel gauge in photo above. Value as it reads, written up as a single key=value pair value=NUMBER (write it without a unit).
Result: value=0.125
